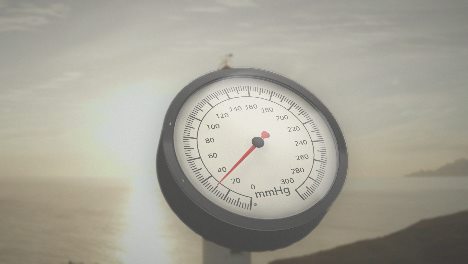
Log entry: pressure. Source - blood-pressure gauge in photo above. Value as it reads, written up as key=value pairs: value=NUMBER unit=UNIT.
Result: value=30 unit=mmHg
